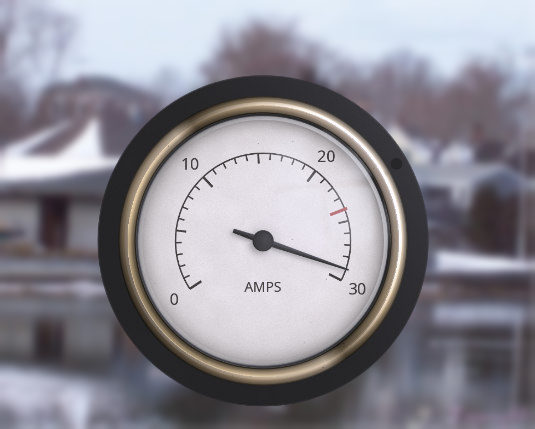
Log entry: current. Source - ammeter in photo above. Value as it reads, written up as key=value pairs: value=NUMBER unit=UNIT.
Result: value=29 unit=A
